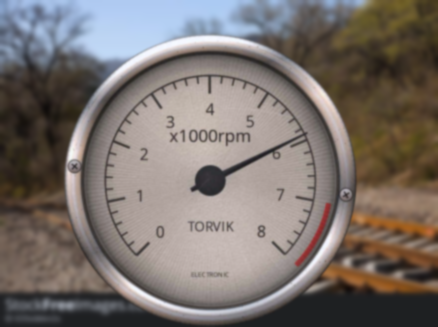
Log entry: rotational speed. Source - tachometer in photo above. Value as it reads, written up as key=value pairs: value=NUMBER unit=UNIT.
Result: value=5900 unit=rpm
